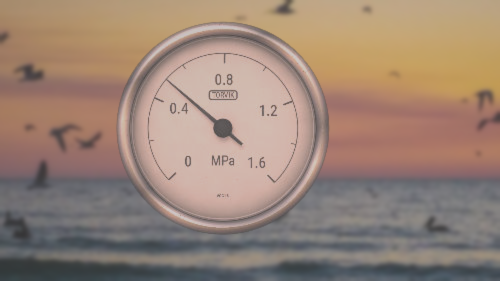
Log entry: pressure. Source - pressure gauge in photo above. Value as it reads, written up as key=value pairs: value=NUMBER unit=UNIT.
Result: value=0.5 unit=MPa
